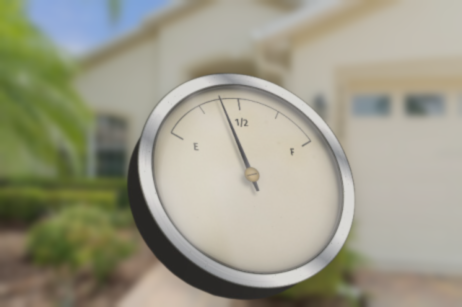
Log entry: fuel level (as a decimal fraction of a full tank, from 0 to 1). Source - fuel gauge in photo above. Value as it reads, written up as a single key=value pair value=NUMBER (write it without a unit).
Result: value=0.375
